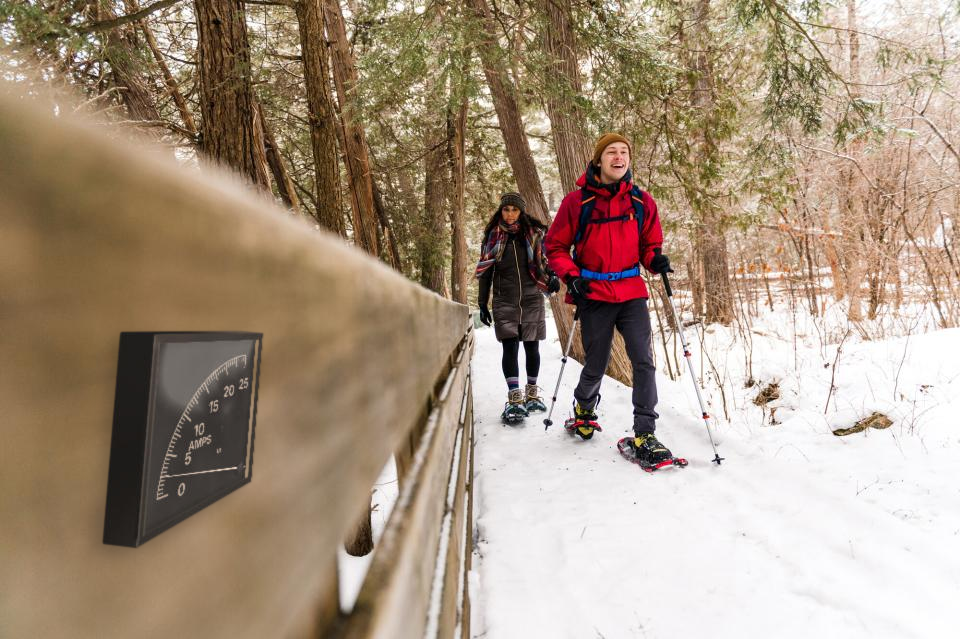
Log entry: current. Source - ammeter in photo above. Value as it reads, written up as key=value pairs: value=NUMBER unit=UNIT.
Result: value=2.5 unit=A
